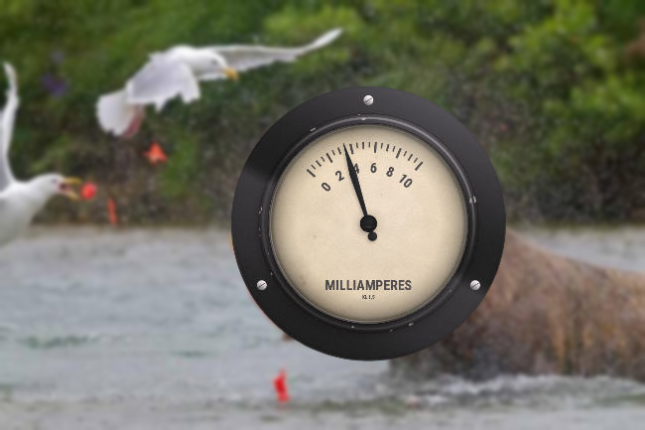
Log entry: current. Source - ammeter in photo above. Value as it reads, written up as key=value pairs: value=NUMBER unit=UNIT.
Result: value=3.5 unit=mA
